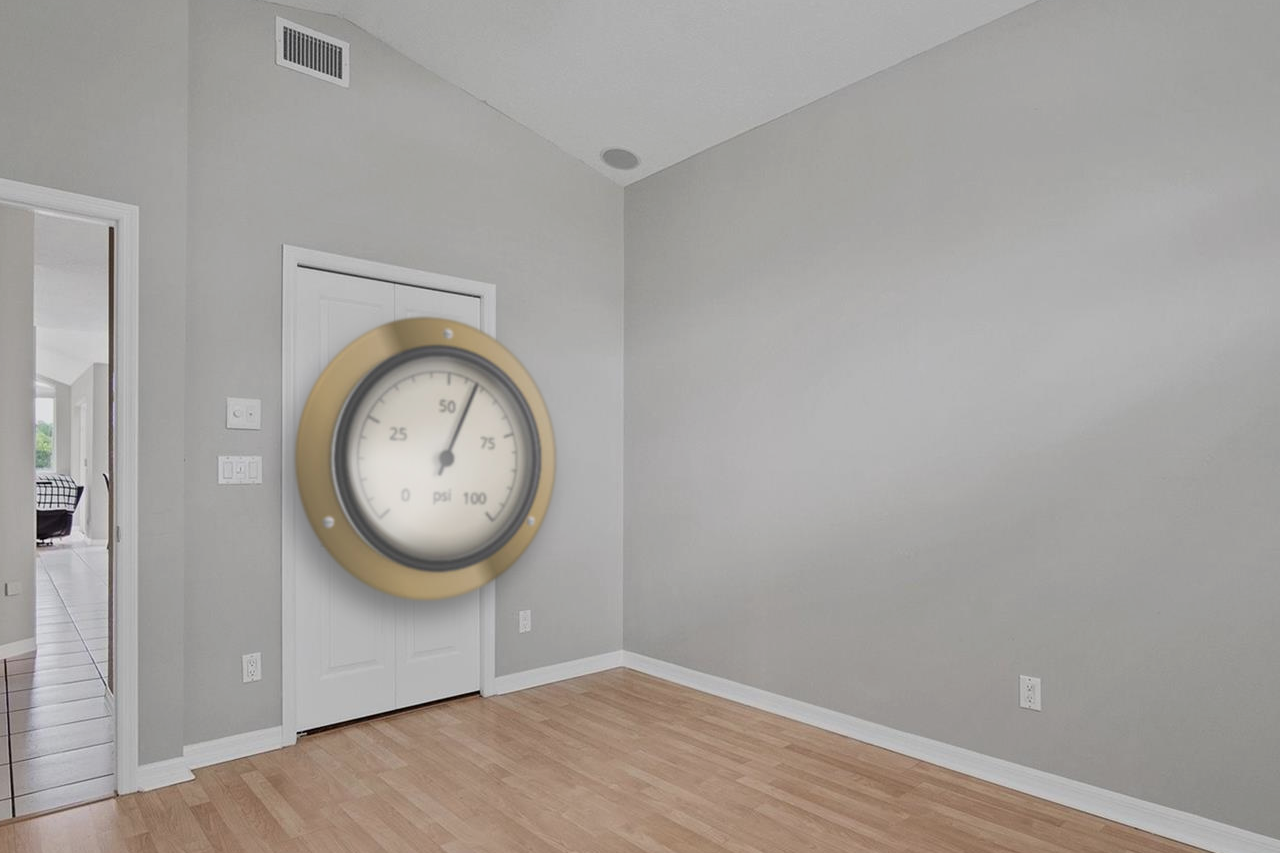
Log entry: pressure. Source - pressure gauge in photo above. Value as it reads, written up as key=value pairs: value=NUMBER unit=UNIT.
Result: value=57.5 unit=psi
